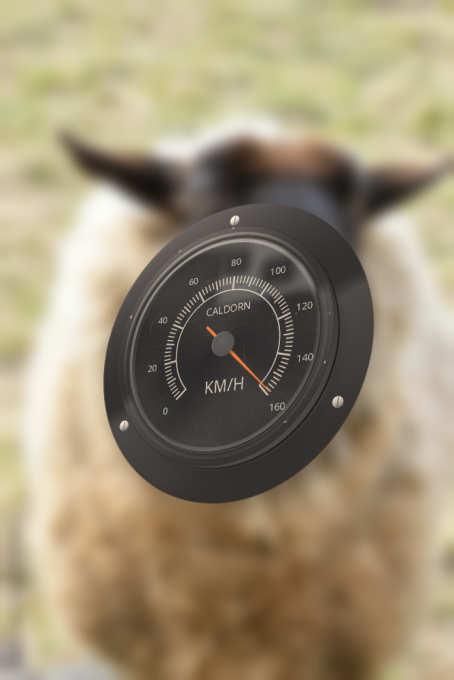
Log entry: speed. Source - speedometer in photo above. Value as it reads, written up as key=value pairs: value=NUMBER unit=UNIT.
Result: value=158 unit=km/h
